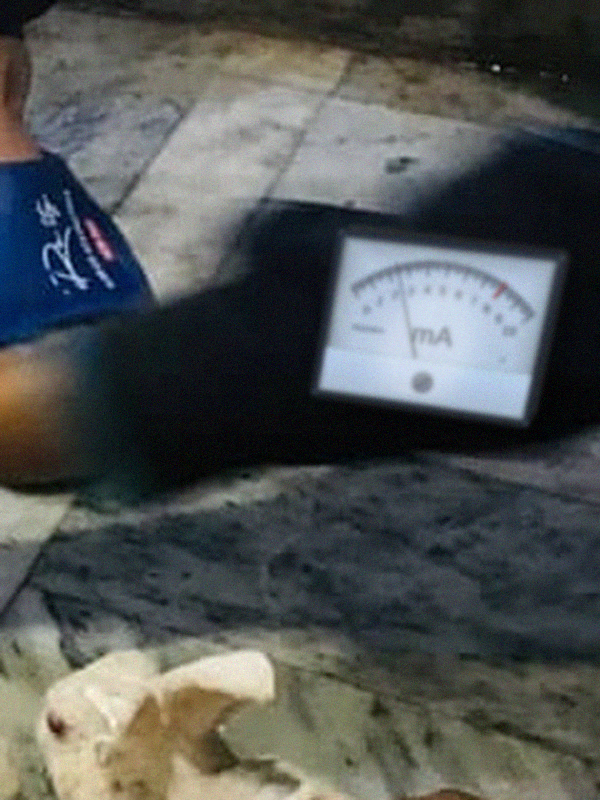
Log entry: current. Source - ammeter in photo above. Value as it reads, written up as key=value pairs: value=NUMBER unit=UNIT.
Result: value=2.5 unit=mA
